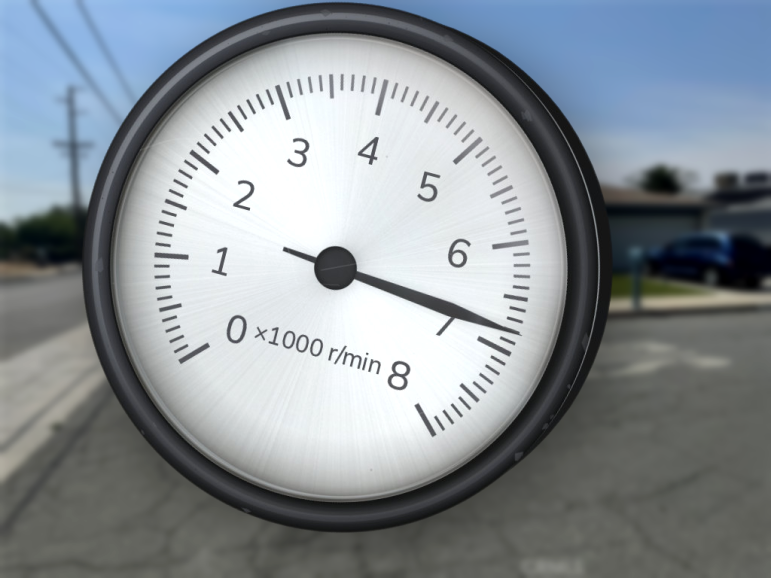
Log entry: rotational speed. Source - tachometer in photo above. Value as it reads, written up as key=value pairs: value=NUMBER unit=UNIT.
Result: value=6800 unit=rpm
